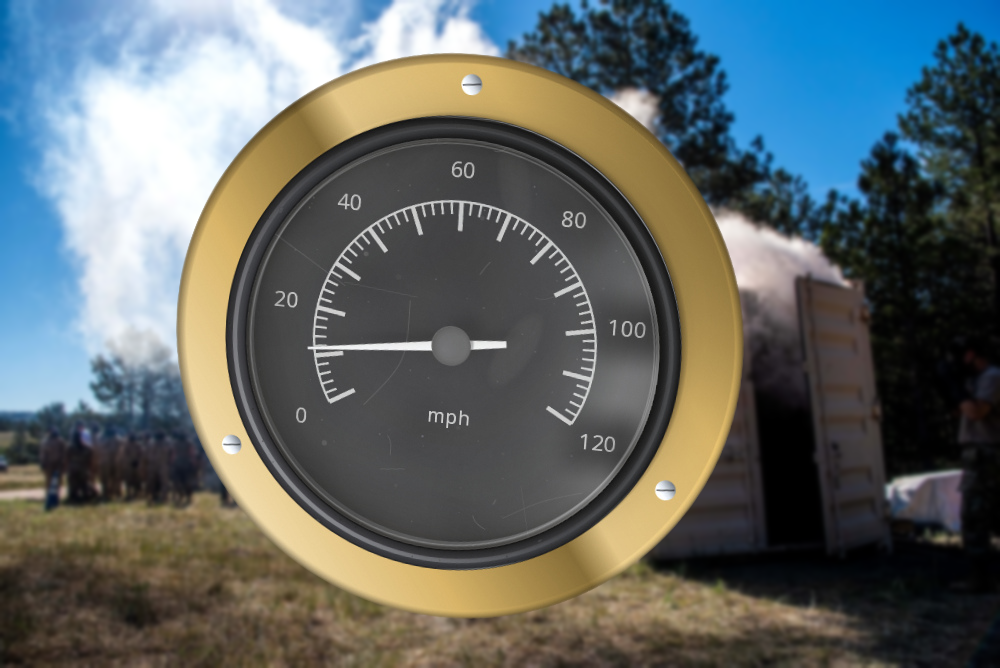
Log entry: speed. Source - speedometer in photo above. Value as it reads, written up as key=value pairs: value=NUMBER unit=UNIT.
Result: value=12 unit=mph
